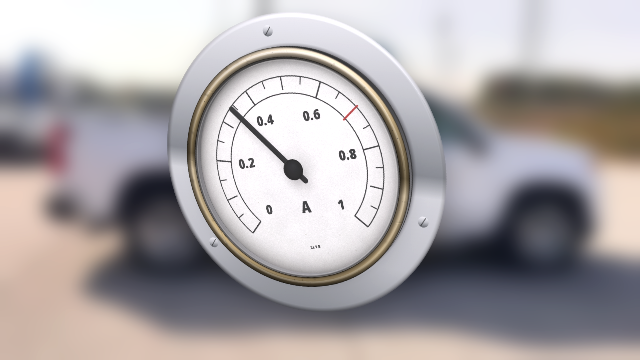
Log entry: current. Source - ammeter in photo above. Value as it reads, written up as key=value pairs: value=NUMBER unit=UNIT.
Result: value=0.35 unit=A
